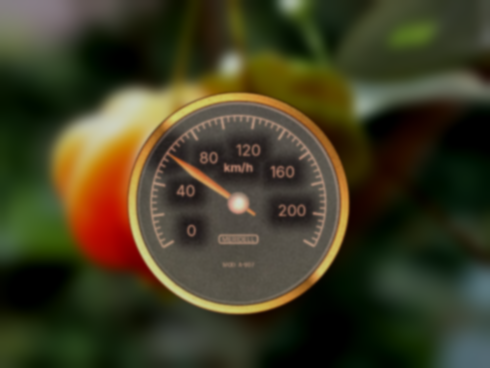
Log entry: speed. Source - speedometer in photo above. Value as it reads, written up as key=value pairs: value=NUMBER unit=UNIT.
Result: value=60 unit=km/h
